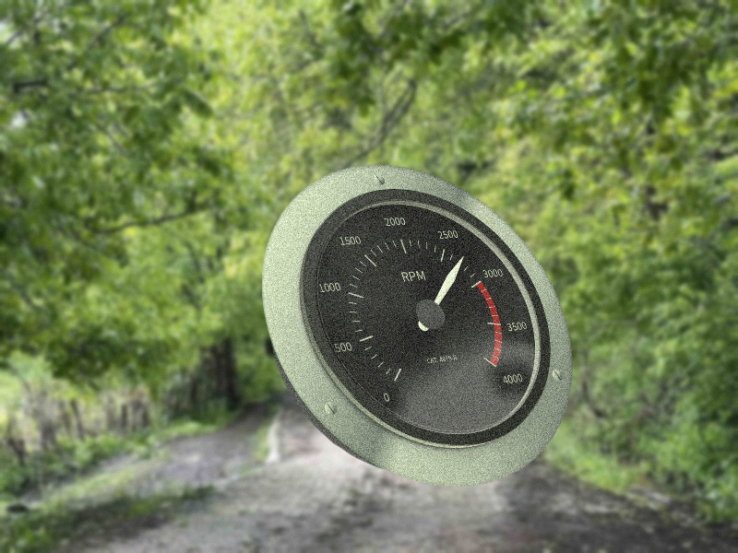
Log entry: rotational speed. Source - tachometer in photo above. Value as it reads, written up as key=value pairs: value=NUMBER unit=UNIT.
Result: value=2700 unit=rpm
